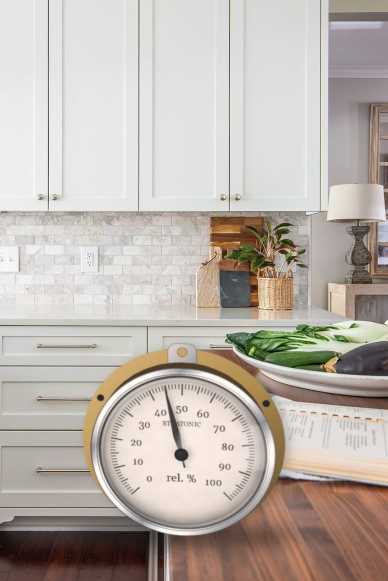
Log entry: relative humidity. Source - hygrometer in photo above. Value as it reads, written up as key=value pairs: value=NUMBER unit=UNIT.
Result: value=45 unit=%
